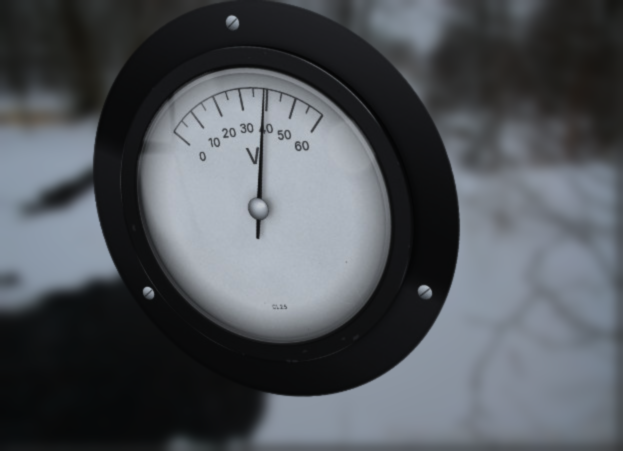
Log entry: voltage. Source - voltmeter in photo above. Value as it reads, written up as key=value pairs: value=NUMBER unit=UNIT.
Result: value=40 unit=V
